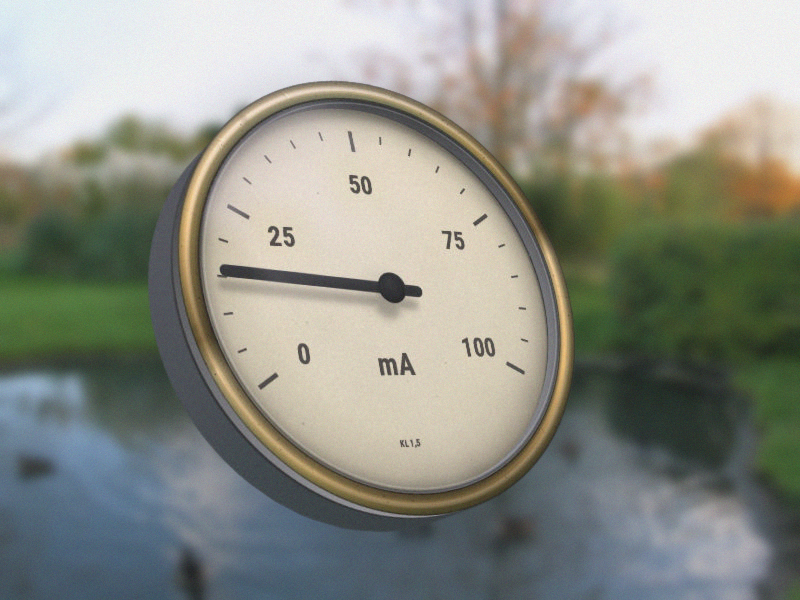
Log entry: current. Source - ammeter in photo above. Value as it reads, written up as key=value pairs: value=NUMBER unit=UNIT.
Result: value=15 unit=mA
